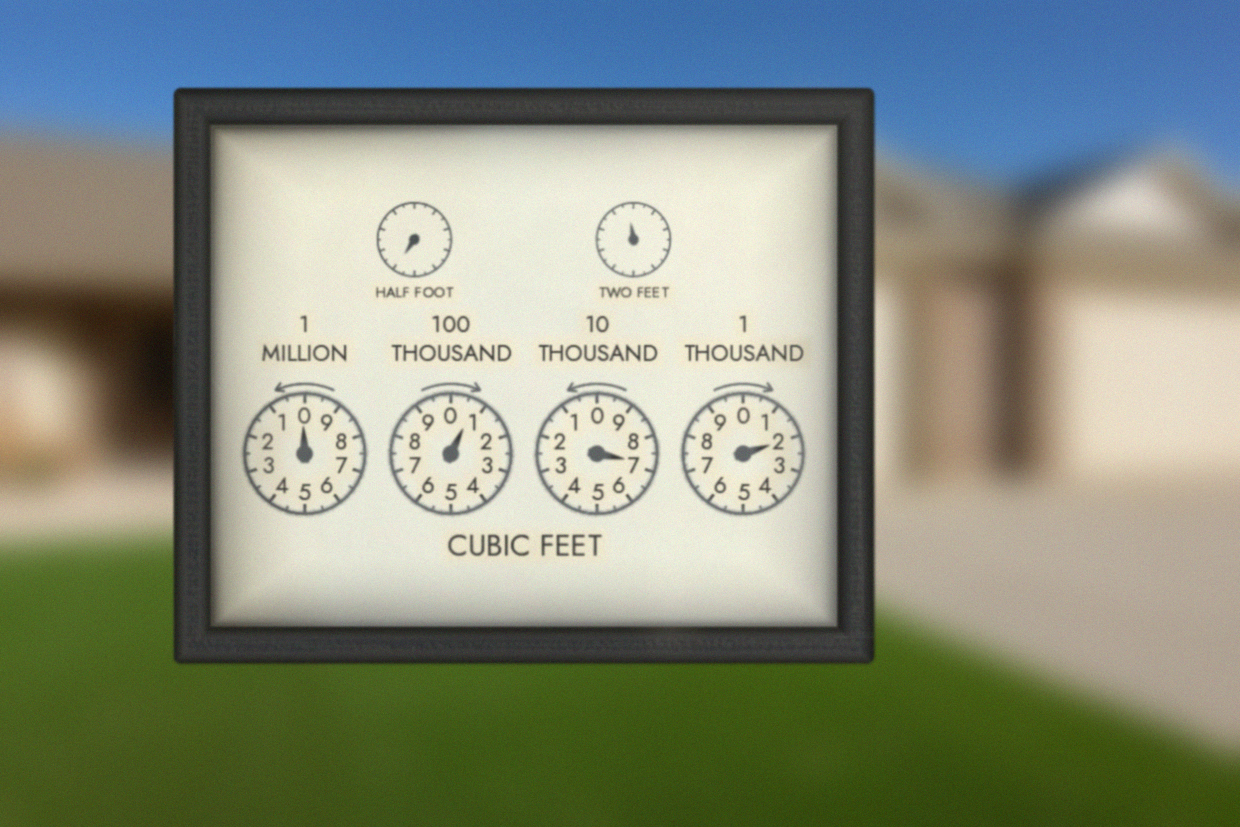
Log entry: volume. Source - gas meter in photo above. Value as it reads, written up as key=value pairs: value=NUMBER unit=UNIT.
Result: value=7200 unit=ft³
